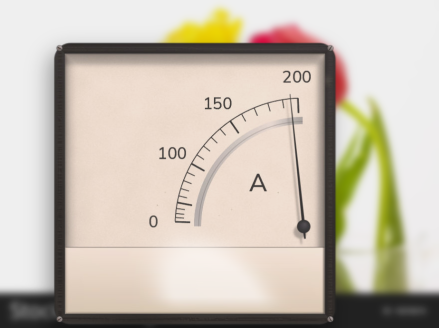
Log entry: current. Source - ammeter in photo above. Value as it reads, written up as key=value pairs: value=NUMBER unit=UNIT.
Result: value=195 unit=A
